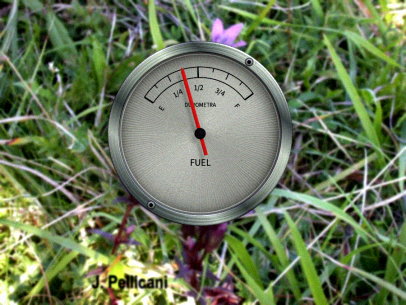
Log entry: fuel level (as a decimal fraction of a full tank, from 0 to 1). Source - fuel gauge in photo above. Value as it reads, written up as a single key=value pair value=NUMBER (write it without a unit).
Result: value=0.375
